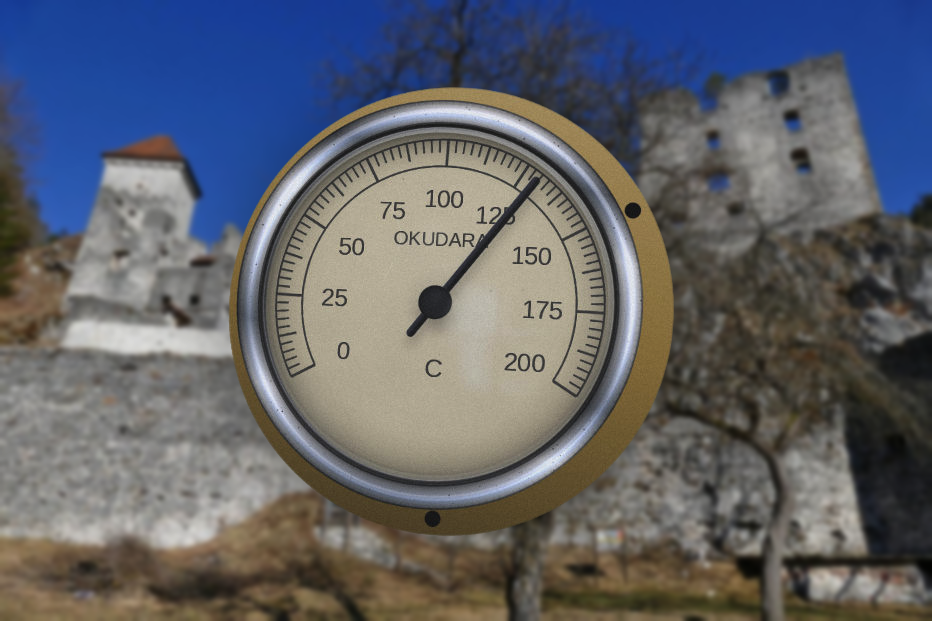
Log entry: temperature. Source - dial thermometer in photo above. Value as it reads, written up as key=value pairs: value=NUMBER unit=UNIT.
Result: value=130 unit=°C
